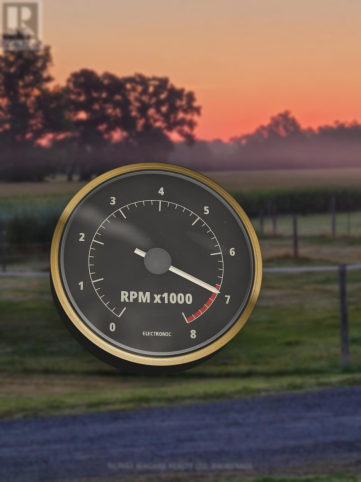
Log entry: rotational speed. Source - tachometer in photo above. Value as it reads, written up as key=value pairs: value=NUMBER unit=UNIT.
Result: value=7000 unit=rpm
